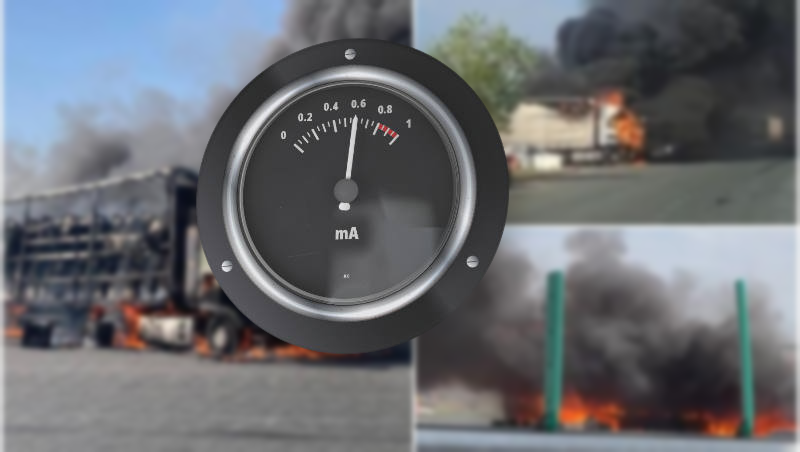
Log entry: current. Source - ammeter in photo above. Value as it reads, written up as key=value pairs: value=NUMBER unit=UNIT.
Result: value=0.6 unit=mA
